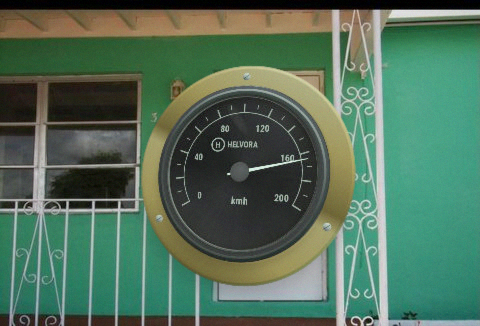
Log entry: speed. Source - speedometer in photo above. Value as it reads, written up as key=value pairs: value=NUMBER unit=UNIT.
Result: value=165 unit=km/h
